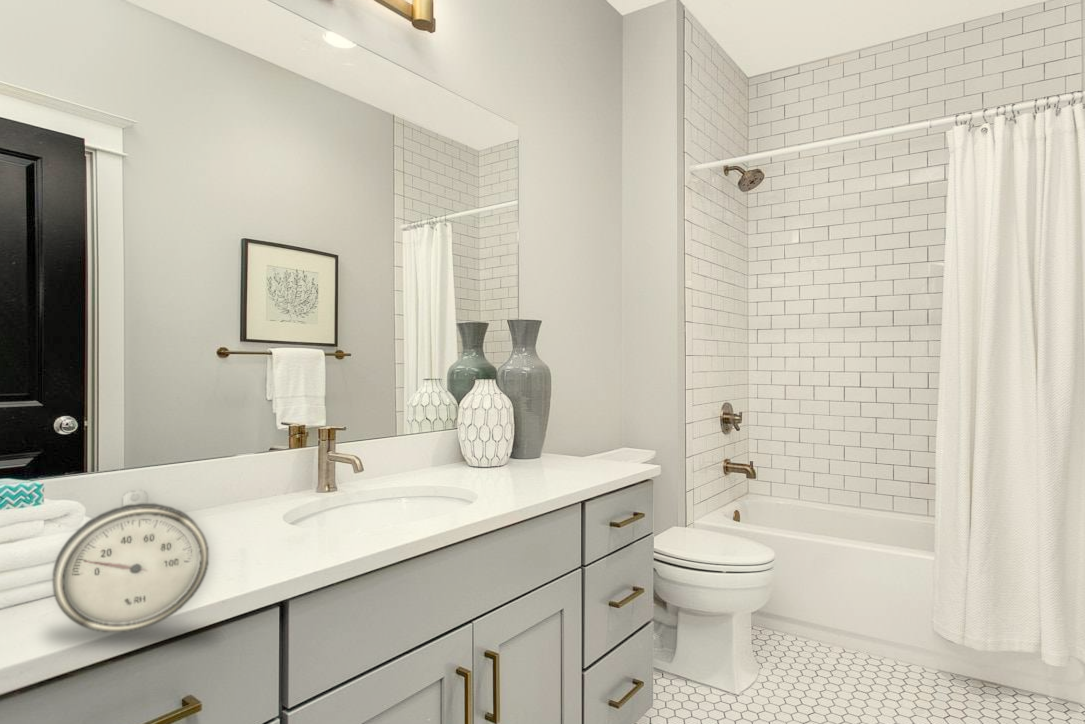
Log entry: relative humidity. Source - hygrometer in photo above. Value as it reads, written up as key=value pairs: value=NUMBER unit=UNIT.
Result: value=10 unit=%
